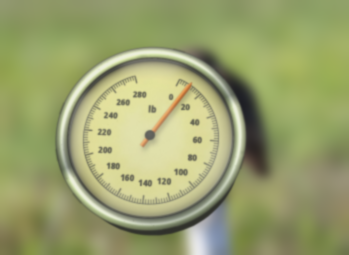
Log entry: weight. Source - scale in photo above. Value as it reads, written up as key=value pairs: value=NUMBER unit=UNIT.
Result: value=10 unit=lb
